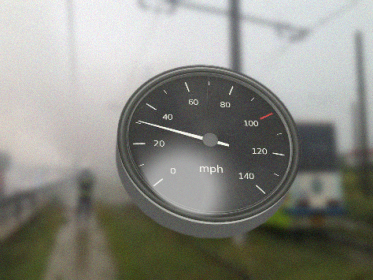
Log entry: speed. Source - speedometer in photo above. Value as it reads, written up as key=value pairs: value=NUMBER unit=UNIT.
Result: value=30 unit=mph
